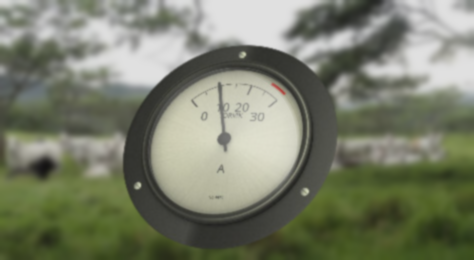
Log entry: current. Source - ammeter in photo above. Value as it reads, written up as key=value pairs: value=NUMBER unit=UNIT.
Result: value=10 unit=A
